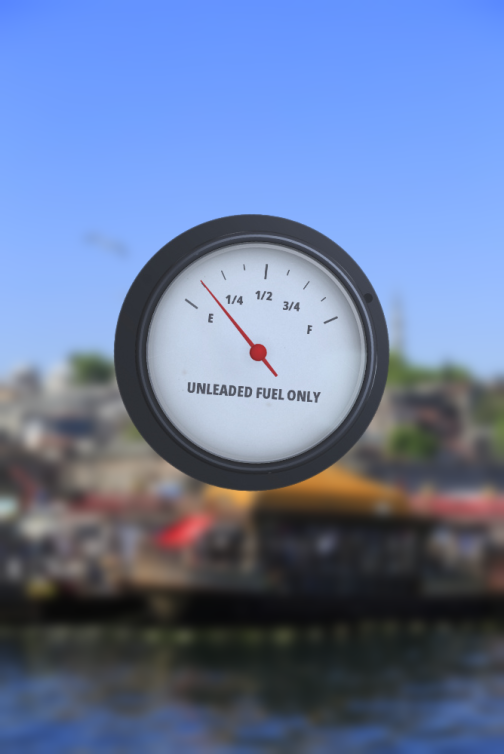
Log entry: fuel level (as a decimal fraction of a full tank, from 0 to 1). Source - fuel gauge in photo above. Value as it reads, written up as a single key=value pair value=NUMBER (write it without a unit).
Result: value=0.125
